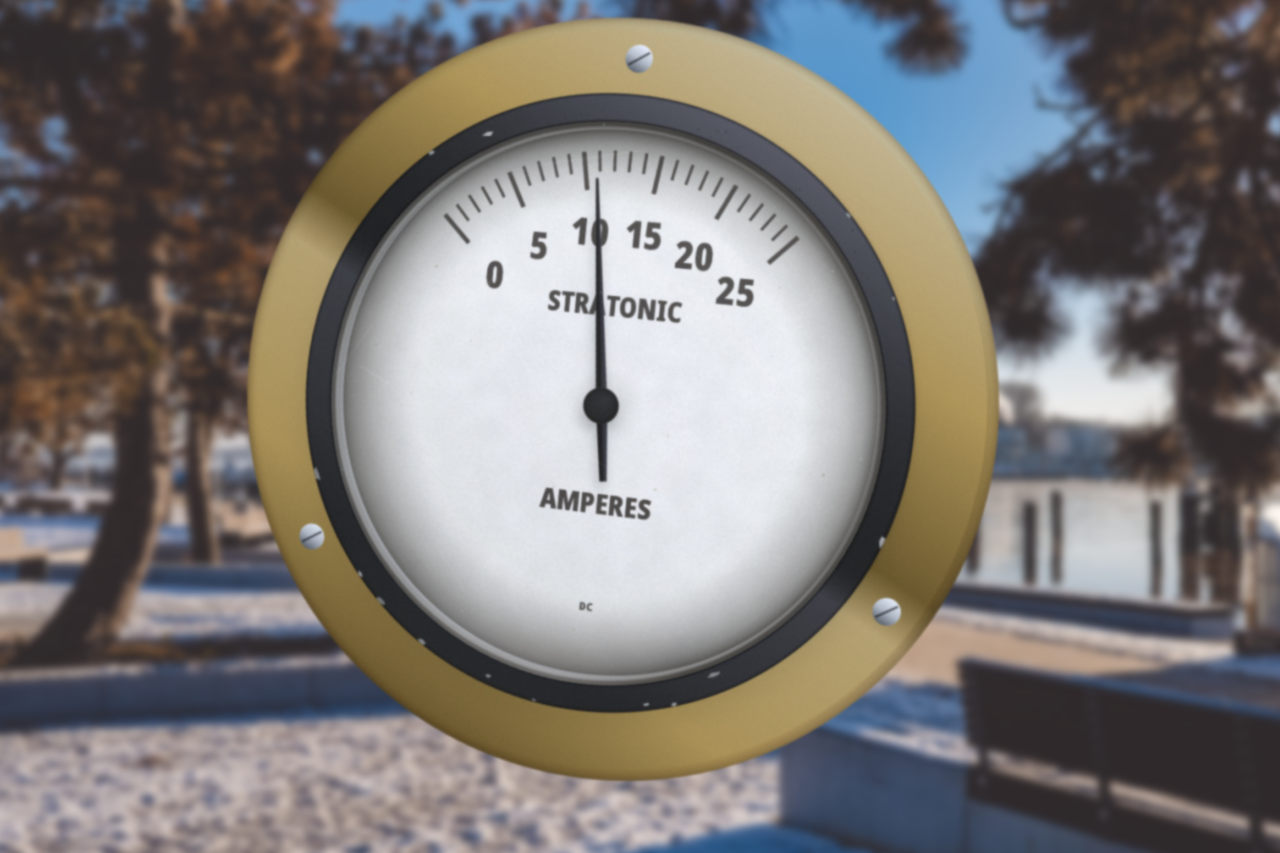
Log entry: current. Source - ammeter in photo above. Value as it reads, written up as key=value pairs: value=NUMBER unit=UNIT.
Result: value=11 unit=A
